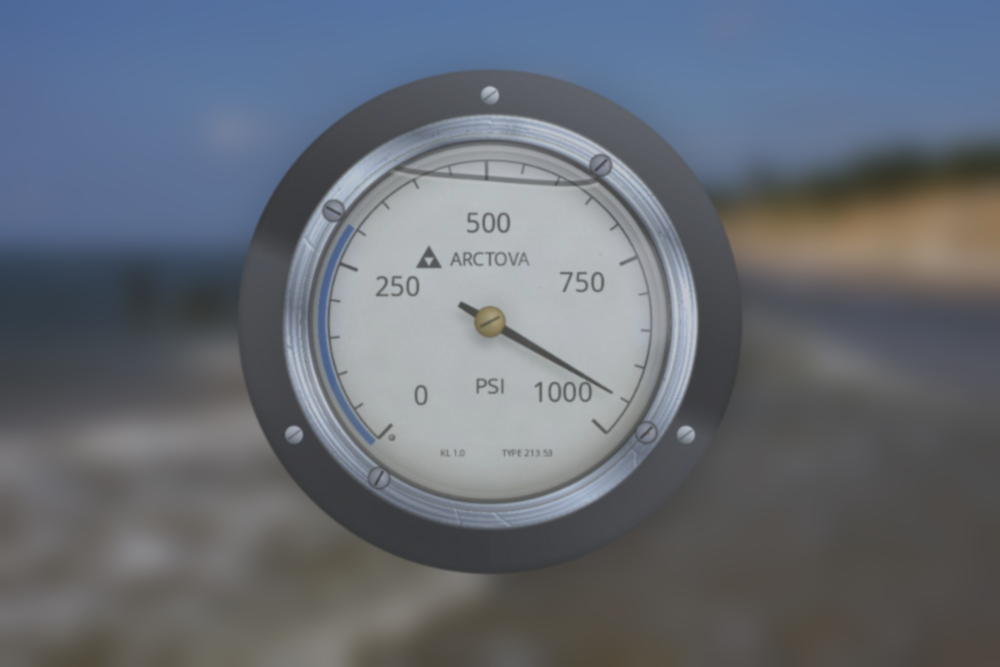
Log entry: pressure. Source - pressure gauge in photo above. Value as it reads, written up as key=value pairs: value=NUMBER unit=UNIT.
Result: value=950 unit=psi
